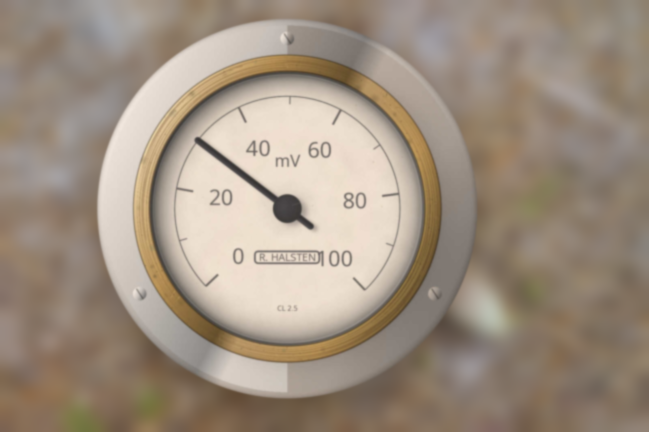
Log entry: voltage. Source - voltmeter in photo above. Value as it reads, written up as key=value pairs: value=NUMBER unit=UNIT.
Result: value=30 unit=mV
